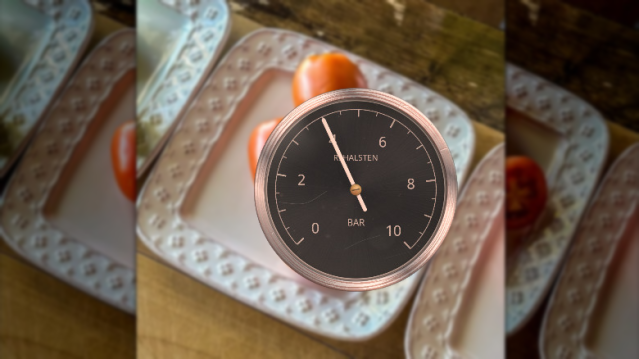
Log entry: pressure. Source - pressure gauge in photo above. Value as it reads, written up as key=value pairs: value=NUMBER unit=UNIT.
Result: value=4 unit=bar
